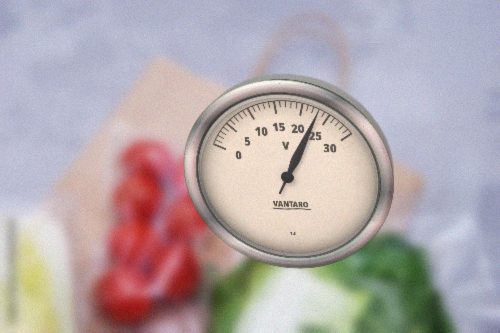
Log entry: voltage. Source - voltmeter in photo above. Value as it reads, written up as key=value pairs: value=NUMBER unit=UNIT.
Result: value=23 unit=V
